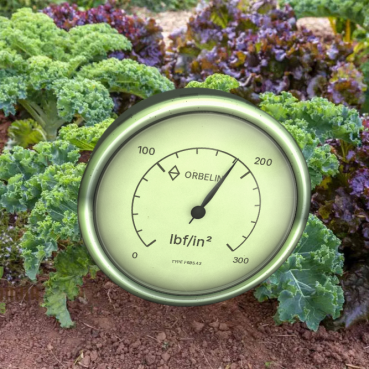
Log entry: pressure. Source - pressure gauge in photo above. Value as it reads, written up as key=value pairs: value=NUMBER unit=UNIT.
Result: value=180 unit=psi
